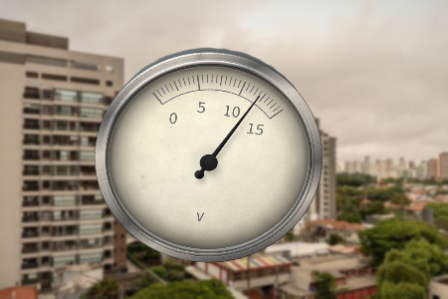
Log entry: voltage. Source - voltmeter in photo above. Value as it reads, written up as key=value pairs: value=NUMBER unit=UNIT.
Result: value=12 unit=V
